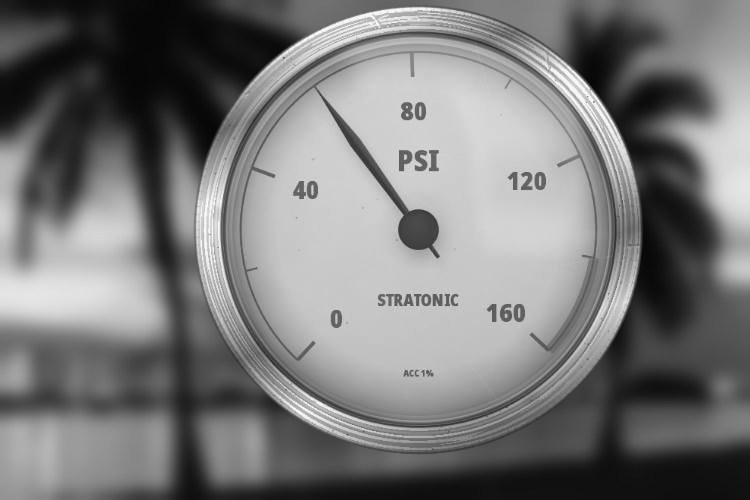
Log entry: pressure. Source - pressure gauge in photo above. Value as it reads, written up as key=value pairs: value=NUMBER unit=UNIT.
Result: value=60 unit=psi
